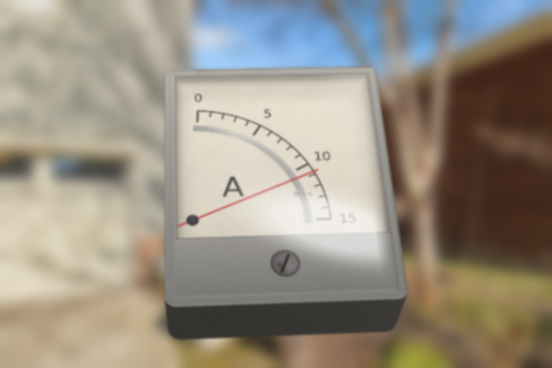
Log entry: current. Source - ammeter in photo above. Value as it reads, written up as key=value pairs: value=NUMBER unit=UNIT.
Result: value=11 unit=A
